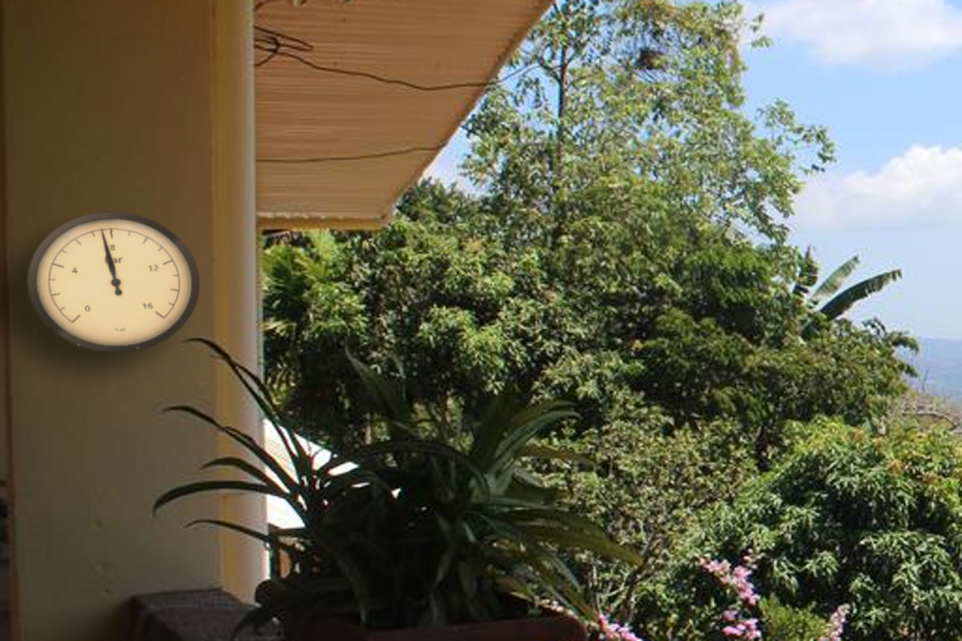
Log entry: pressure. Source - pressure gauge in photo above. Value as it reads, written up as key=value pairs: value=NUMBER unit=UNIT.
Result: value=7.5 unit=bar
